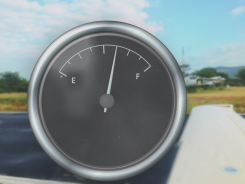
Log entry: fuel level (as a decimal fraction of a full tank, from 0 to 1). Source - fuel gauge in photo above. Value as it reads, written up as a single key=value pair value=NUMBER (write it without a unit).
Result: value=0.625
